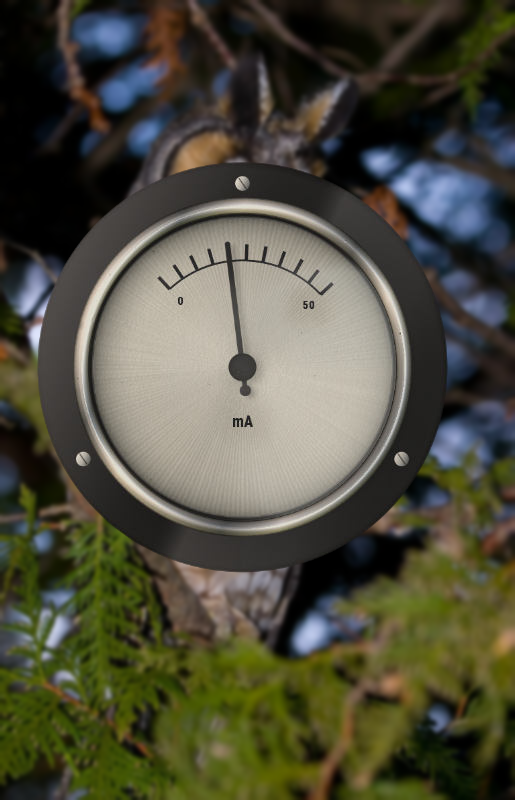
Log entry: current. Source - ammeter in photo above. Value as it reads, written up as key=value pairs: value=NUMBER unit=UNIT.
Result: value=20 unit=mA
